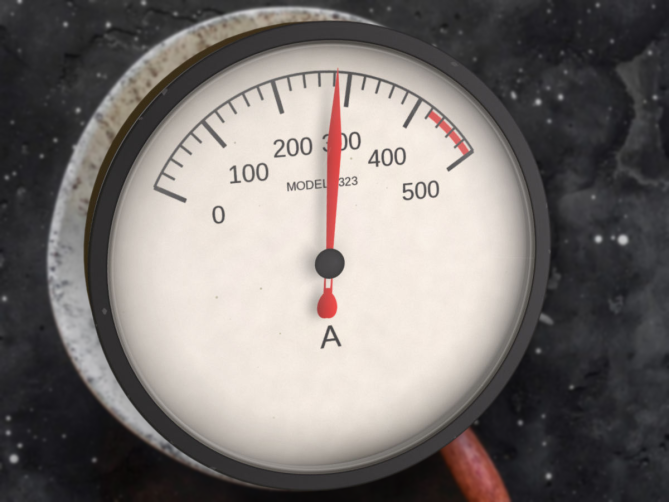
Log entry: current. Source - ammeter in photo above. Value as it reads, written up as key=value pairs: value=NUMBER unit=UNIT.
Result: value=280 unit=A
